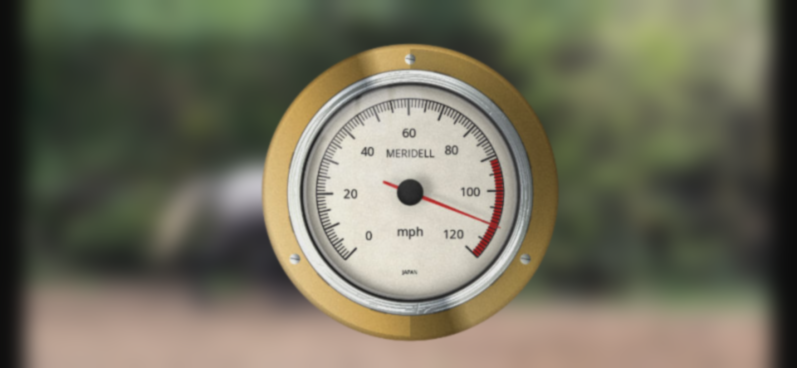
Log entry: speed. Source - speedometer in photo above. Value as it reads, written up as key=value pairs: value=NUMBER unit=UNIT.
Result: value=110 unit=mph
